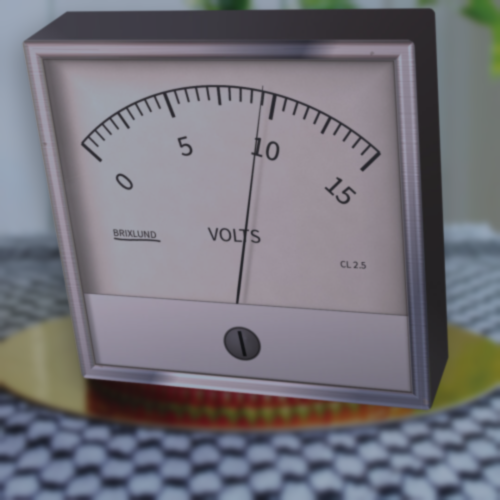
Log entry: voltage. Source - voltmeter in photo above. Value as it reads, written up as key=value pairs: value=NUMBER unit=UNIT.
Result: value=9.5 unit=V
